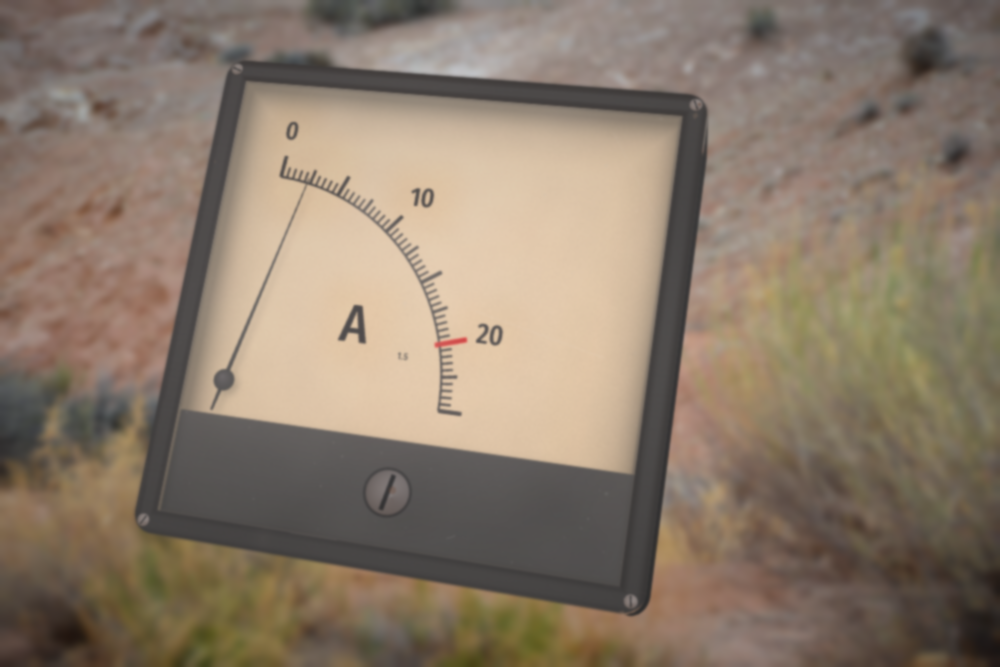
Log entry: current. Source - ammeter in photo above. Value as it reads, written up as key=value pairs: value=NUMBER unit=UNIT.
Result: value=2.5 unit=A
